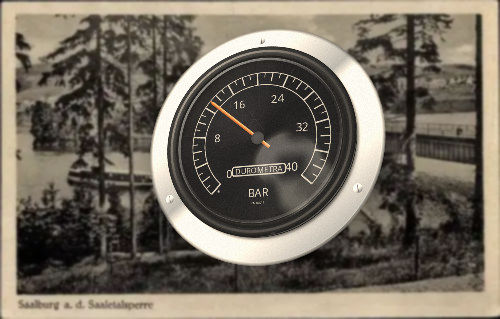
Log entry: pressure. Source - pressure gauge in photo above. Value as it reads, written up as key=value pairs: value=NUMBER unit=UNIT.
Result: value=13 unit=bar
